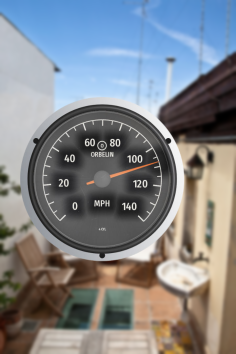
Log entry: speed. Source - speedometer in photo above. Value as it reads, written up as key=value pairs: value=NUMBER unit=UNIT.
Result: value=107.5 unit=mph
